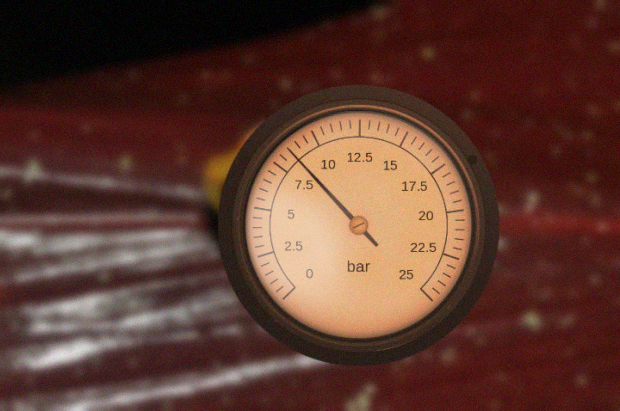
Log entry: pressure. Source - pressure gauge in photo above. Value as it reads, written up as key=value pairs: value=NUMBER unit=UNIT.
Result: value=8.5 unit=bar
